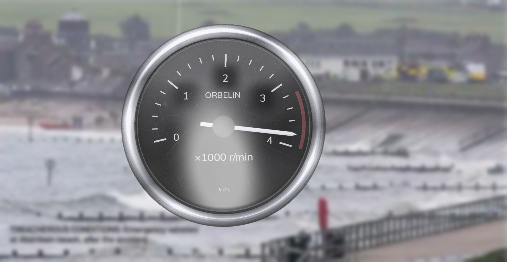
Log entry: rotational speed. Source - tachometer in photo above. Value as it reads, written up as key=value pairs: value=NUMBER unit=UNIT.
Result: value=3800 unit=rpm
